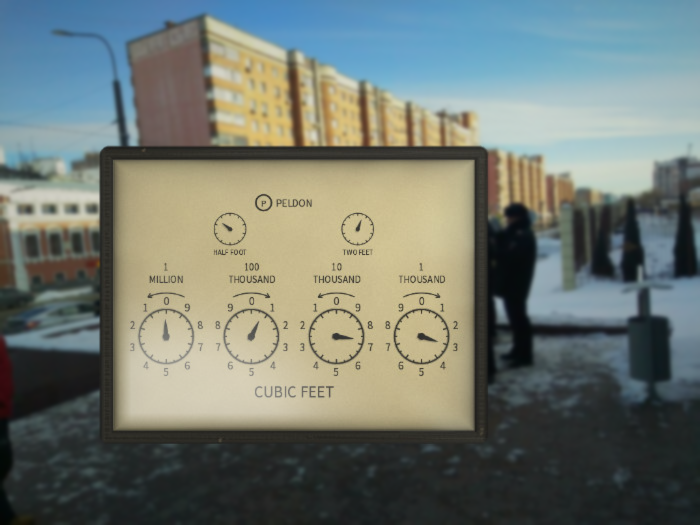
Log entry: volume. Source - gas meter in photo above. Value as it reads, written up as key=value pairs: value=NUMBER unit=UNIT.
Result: value=7300 unit=ft³
